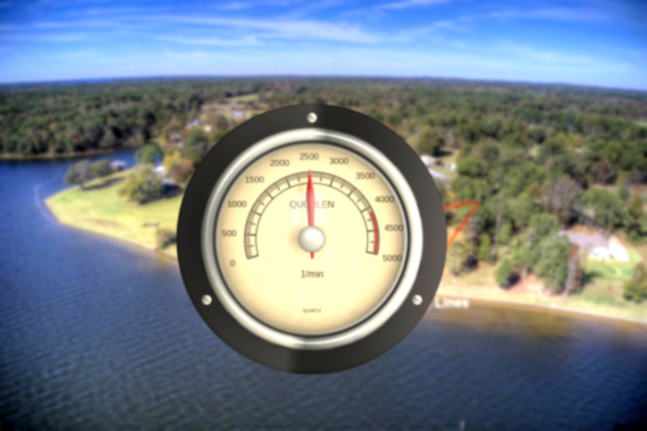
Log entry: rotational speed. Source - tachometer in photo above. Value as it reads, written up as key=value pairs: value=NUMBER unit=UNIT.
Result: value=2500 unit=rpm
